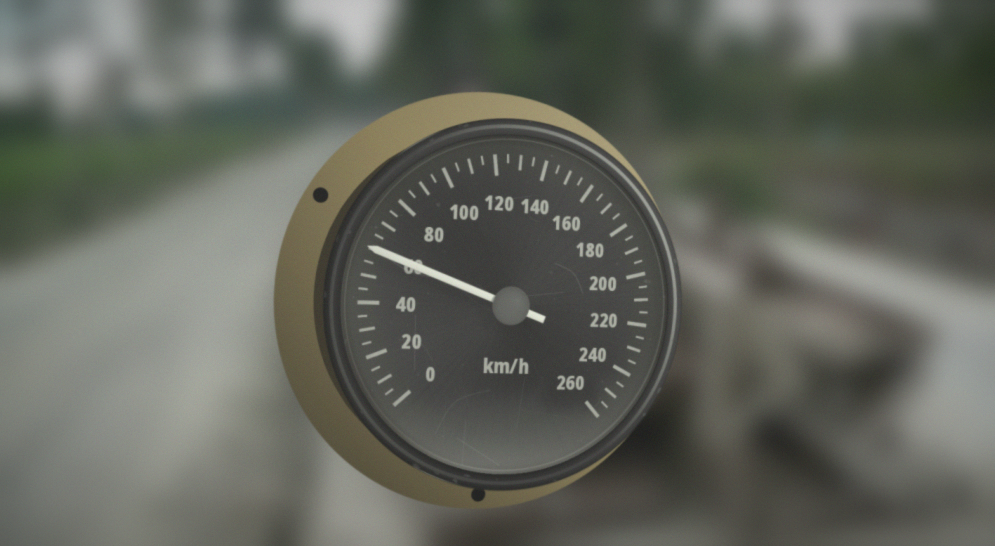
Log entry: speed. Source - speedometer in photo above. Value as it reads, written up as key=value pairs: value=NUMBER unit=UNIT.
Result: value=60 unit=km/h
